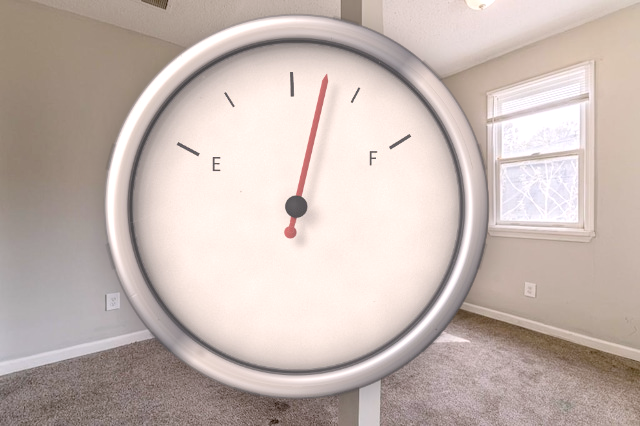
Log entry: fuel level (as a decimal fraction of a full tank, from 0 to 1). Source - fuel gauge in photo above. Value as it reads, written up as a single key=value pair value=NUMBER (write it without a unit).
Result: value=0.625
